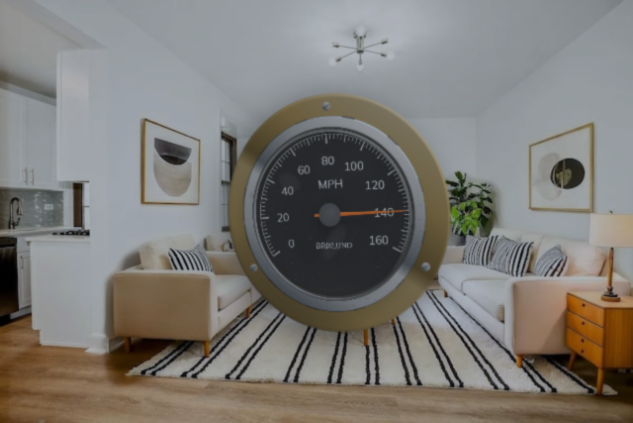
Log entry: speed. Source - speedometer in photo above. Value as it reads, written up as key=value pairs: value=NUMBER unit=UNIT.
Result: value=140 unit=mph
